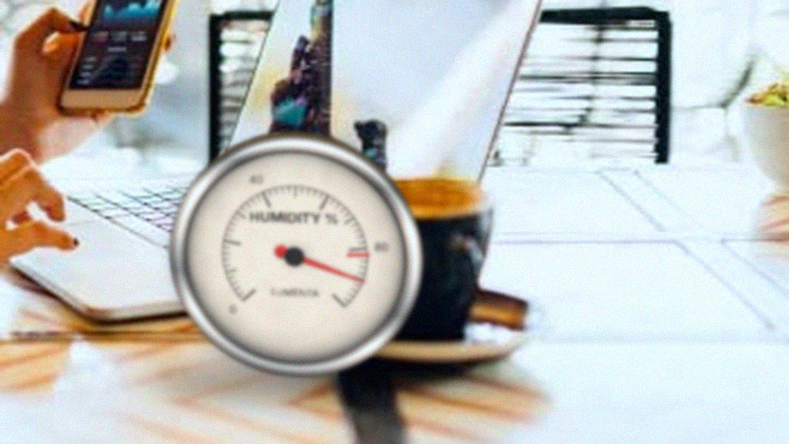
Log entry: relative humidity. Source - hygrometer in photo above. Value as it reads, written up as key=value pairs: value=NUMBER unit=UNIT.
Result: value=90 unit=%
